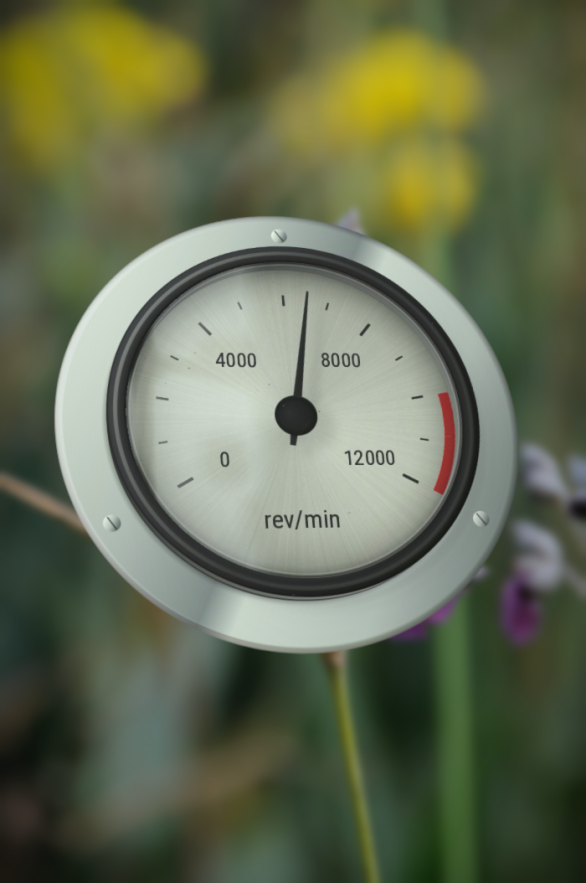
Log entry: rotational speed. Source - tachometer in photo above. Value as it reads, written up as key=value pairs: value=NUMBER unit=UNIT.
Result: value=6500 unit=rpm
